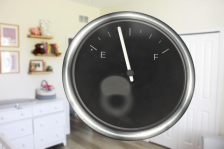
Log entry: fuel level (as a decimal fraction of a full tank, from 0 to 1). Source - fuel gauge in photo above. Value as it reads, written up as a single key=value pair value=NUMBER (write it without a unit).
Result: value=0.375
